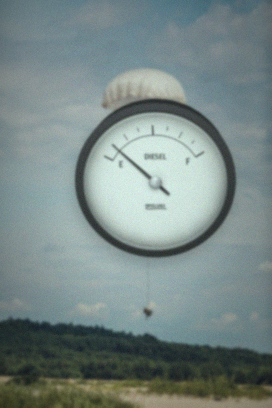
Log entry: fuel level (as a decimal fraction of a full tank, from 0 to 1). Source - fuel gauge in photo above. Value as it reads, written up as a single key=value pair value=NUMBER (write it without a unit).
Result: value=0.125
